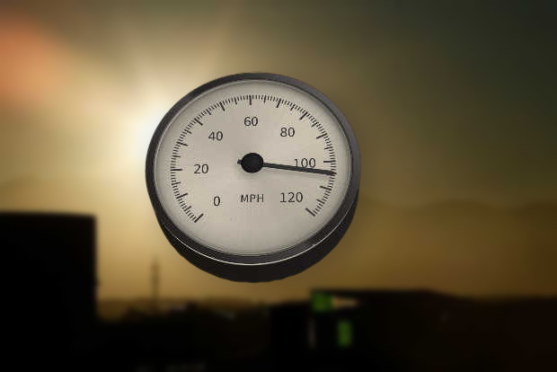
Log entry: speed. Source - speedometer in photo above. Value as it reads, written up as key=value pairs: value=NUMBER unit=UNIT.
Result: value=105 unit=mph
